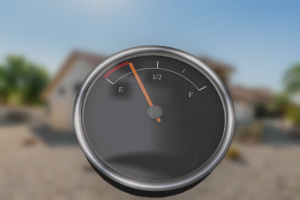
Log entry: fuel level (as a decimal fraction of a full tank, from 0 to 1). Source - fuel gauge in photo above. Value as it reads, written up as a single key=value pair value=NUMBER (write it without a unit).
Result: value=0.25
